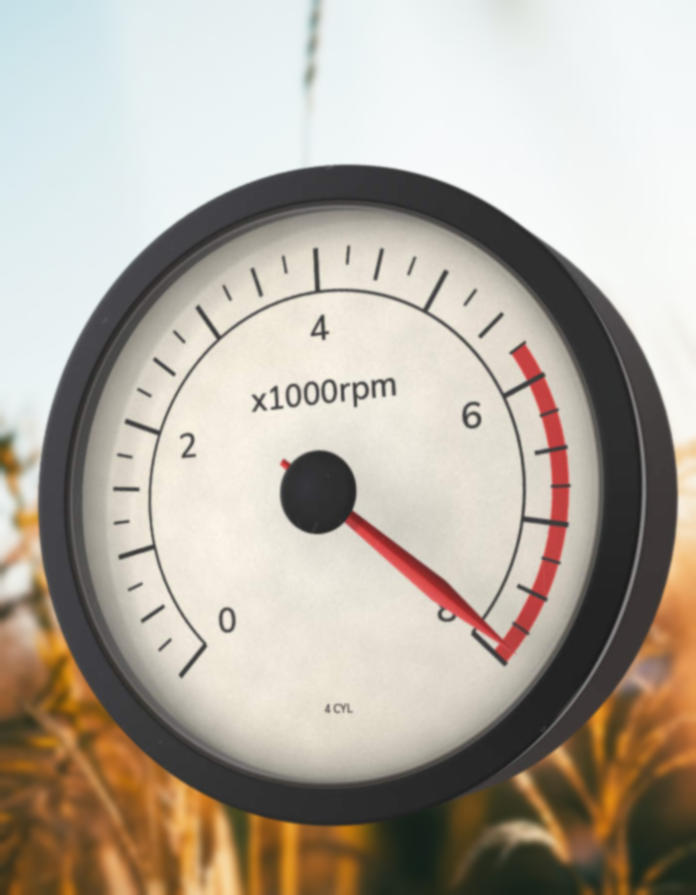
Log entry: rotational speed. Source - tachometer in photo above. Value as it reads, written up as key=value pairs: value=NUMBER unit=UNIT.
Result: value=7875 unit=rpm
